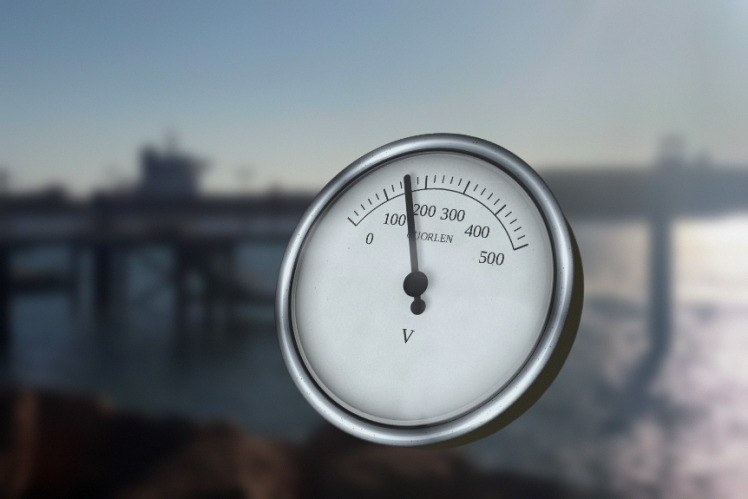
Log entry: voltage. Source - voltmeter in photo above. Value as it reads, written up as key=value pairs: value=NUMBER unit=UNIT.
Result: value=160 unit=V
